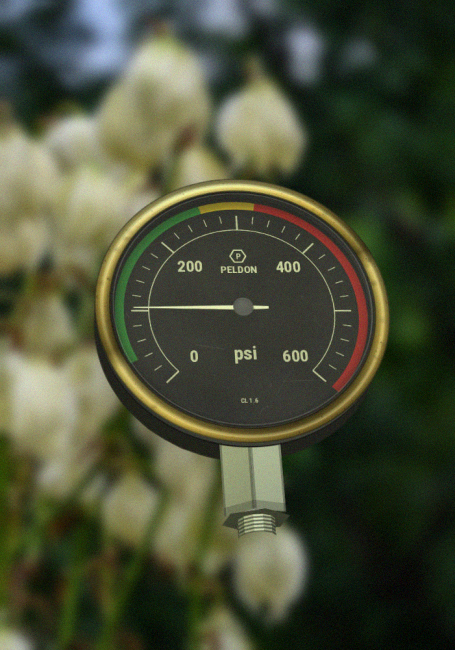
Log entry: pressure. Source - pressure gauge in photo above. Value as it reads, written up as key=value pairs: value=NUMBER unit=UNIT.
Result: value=100 unit=psi
